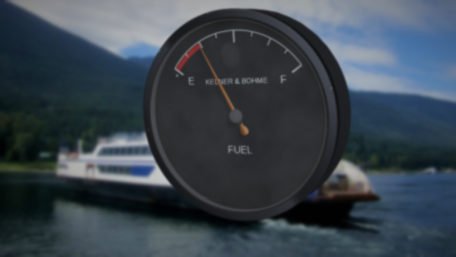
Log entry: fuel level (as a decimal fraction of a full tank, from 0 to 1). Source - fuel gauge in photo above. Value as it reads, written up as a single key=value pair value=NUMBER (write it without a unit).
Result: value=0.25
